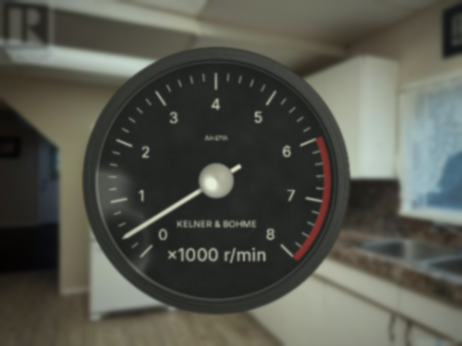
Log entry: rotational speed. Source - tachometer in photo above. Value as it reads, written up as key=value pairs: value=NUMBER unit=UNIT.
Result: value=400 unit=rpm
